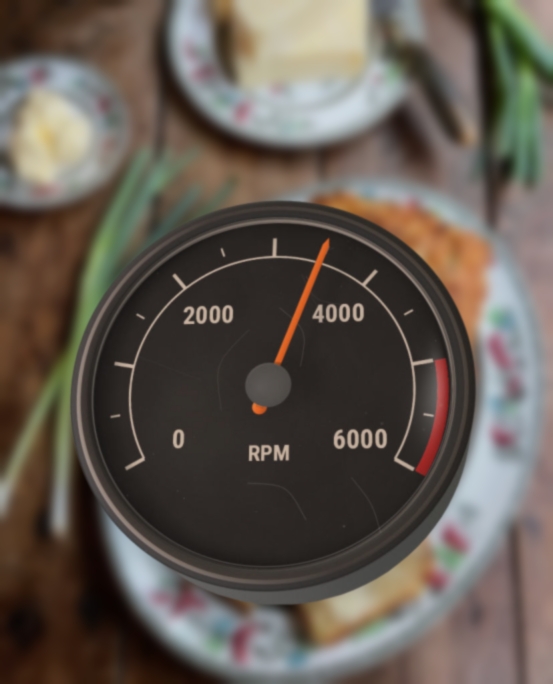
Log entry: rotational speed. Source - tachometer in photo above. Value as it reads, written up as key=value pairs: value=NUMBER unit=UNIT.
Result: value=3500 unit=rpm
